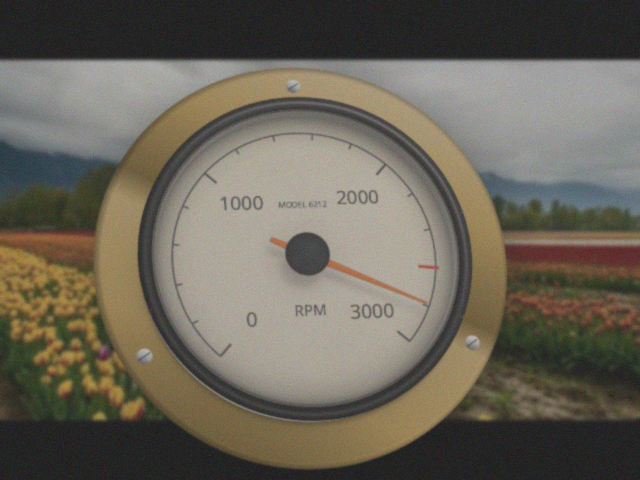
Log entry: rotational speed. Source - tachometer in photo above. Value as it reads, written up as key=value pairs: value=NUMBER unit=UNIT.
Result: value=2800 unit=rpm
